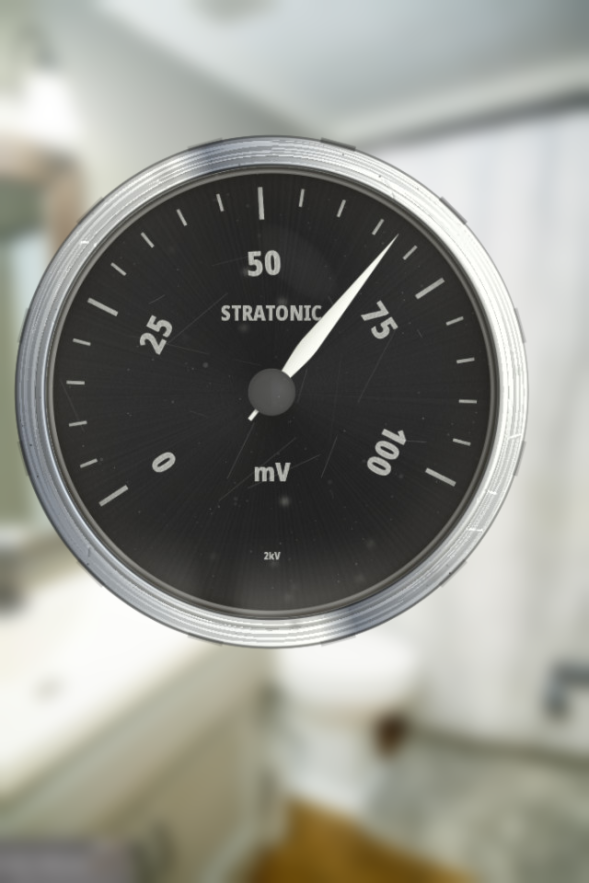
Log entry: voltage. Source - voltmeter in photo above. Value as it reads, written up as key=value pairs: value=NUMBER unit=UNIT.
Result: value=67.5 unit=mV
